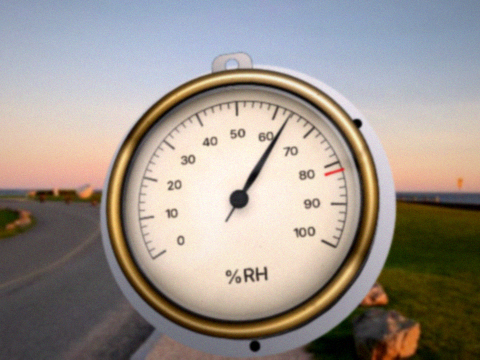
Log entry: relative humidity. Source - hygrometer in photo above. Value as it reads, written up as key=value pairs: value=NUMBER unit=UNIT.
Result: value=64 unit=%
